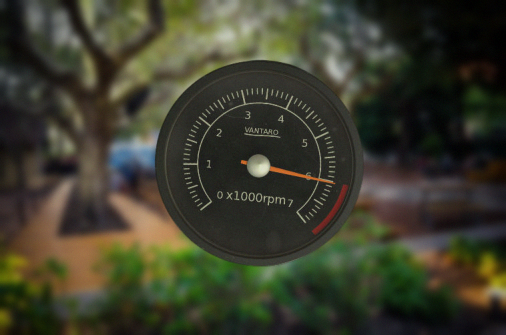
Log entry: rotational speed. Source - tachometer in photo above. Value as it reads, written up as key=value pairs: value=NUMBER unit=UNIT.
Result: value=6000 unit=rpm
